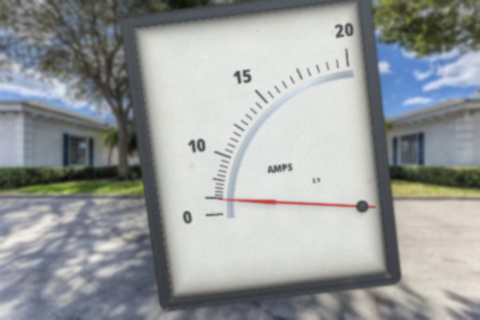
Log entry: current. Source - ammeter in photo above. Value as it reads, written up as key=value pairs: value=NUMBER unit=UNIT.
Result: value=5 unit=A
